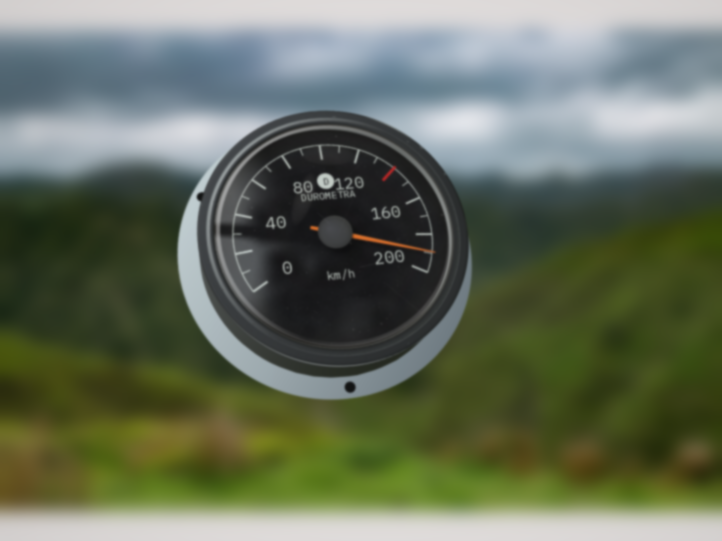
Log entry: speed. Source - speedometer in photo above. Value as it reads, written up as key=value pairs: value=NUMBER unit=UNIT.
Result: value=190 unit=km/h
